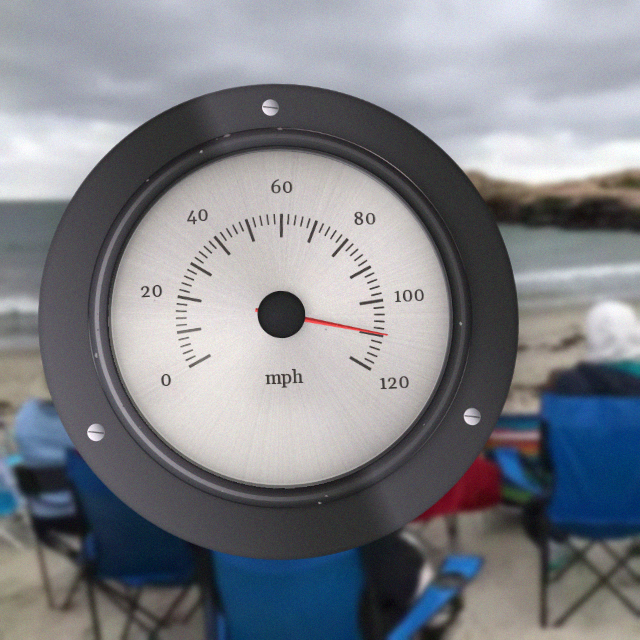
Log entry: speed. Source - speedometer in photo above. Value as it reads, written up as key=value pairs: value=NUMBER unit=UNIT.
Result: value=110 unit=mph
